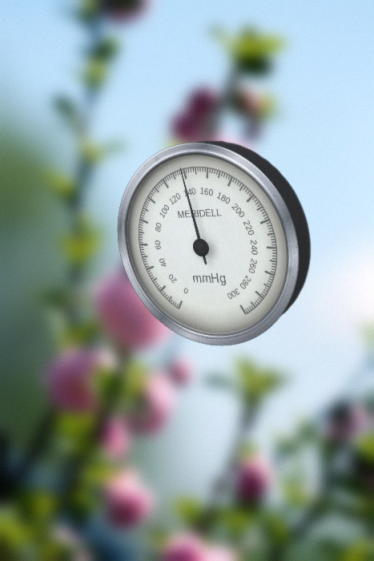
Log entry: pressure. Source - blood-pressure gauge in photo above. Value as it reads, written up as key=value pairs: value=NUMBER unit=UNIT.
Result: value=140 unit=mmHg
